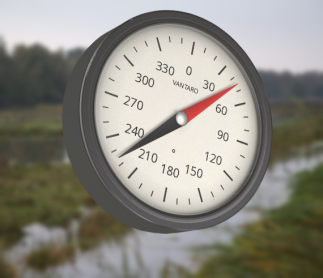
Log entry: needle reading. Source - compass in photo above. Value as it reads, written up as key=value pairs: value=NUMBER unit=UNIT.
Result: value=45 unit=°
